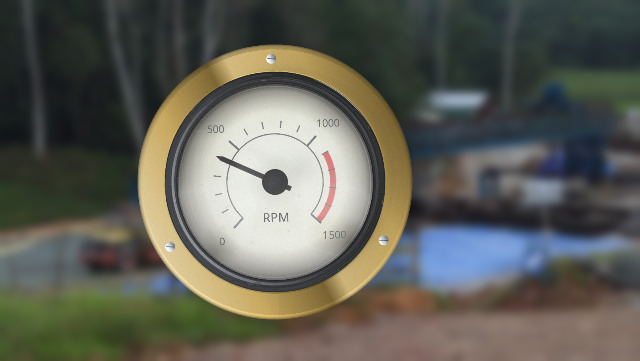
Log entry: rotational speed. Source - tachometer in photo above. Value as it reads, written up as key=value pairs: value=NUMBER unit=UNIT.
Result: value=400 unit=rpm
